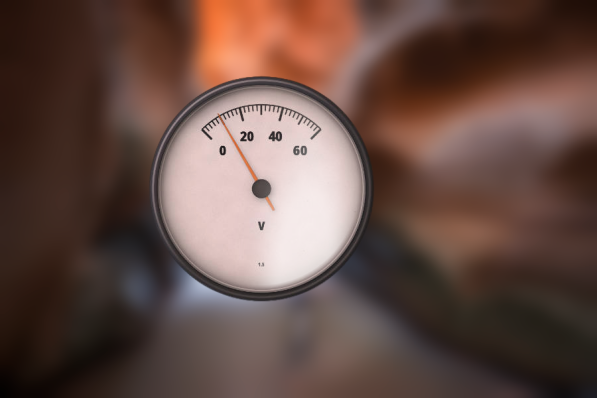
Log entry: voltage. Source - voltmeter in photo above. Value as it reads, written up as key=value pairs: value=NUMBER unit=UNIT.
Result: value=10 unit=V
